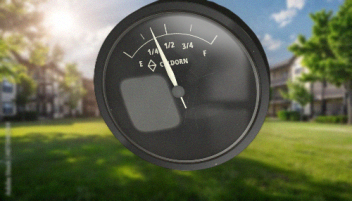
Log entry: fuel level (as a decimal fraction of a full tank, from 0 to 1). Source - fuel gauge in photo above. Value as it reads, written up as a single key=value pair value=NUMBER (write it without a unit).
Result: value=0.375
